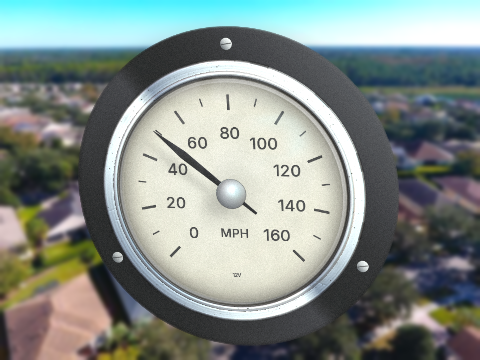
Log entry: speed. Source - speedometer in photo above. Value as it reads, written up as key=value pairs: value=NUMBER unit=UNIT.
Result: value=50 unit=mph
